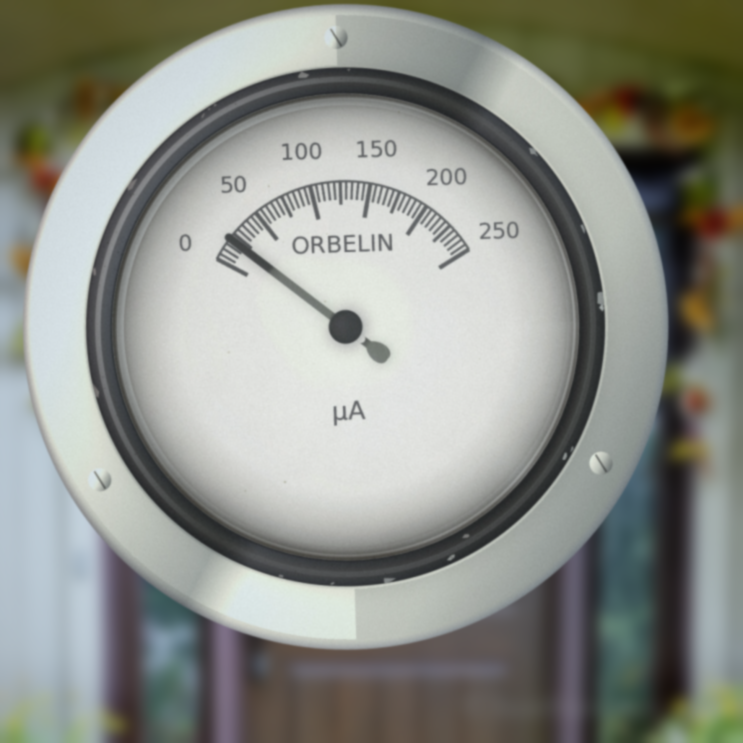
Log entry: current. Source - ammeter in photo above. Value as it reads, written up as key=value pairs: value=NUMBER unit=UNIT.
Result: value=20 unit=µA
